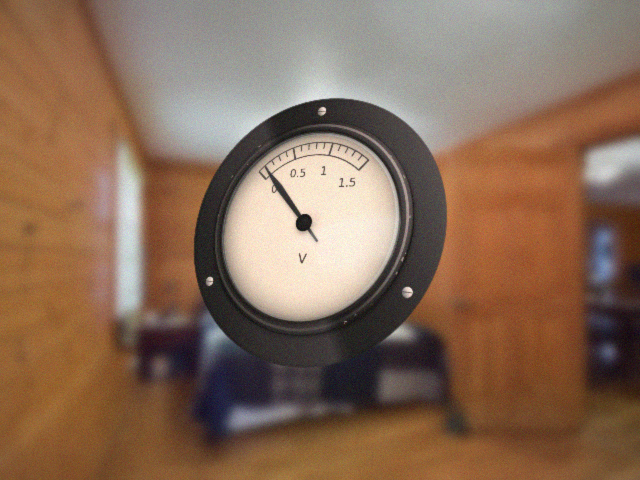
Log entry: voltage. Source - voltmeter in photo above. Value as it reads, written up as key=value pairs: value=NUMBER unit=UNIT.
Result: value=0.1 unit=V
